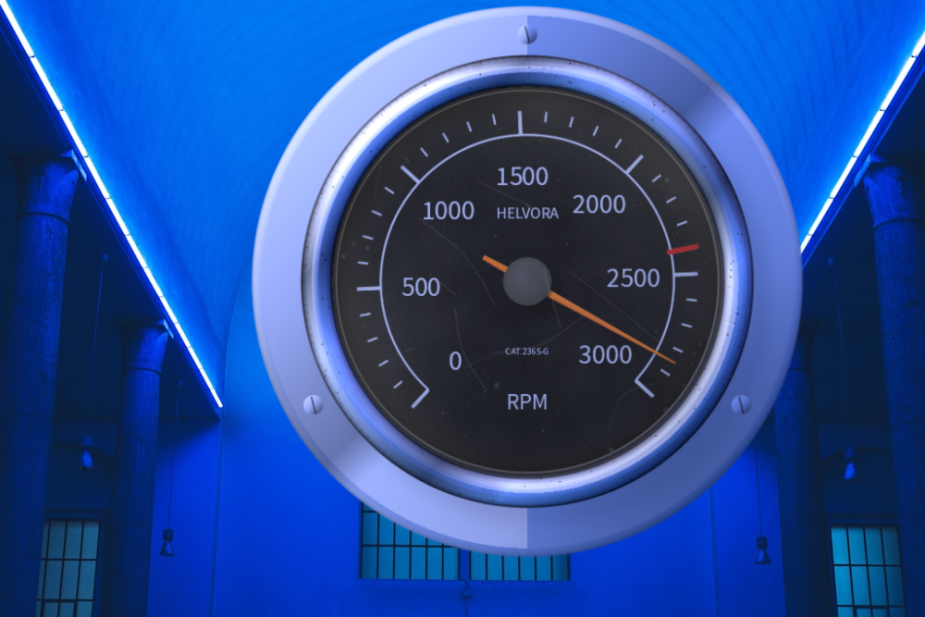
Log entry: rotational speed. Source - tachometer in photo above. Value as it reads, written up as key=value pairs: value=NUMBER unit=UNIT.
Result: value=2850 unit=rpm
